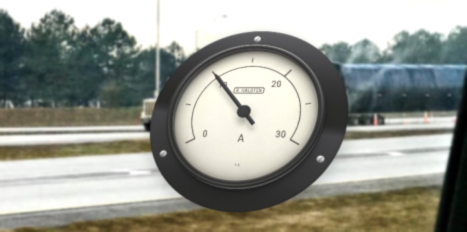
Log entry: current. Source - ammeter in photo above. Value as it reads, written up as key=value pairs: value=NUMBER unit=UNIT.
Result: value=10 unit=A
